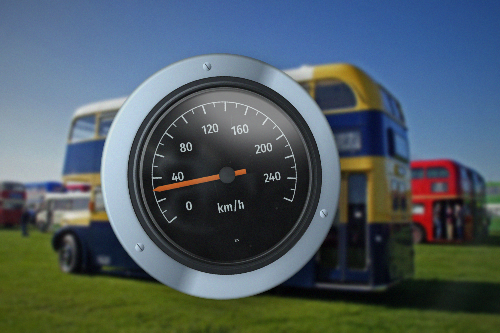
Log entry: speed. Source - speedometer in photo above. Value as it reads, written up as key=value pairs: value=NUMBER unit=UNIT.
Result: value=30 unit=km/h
